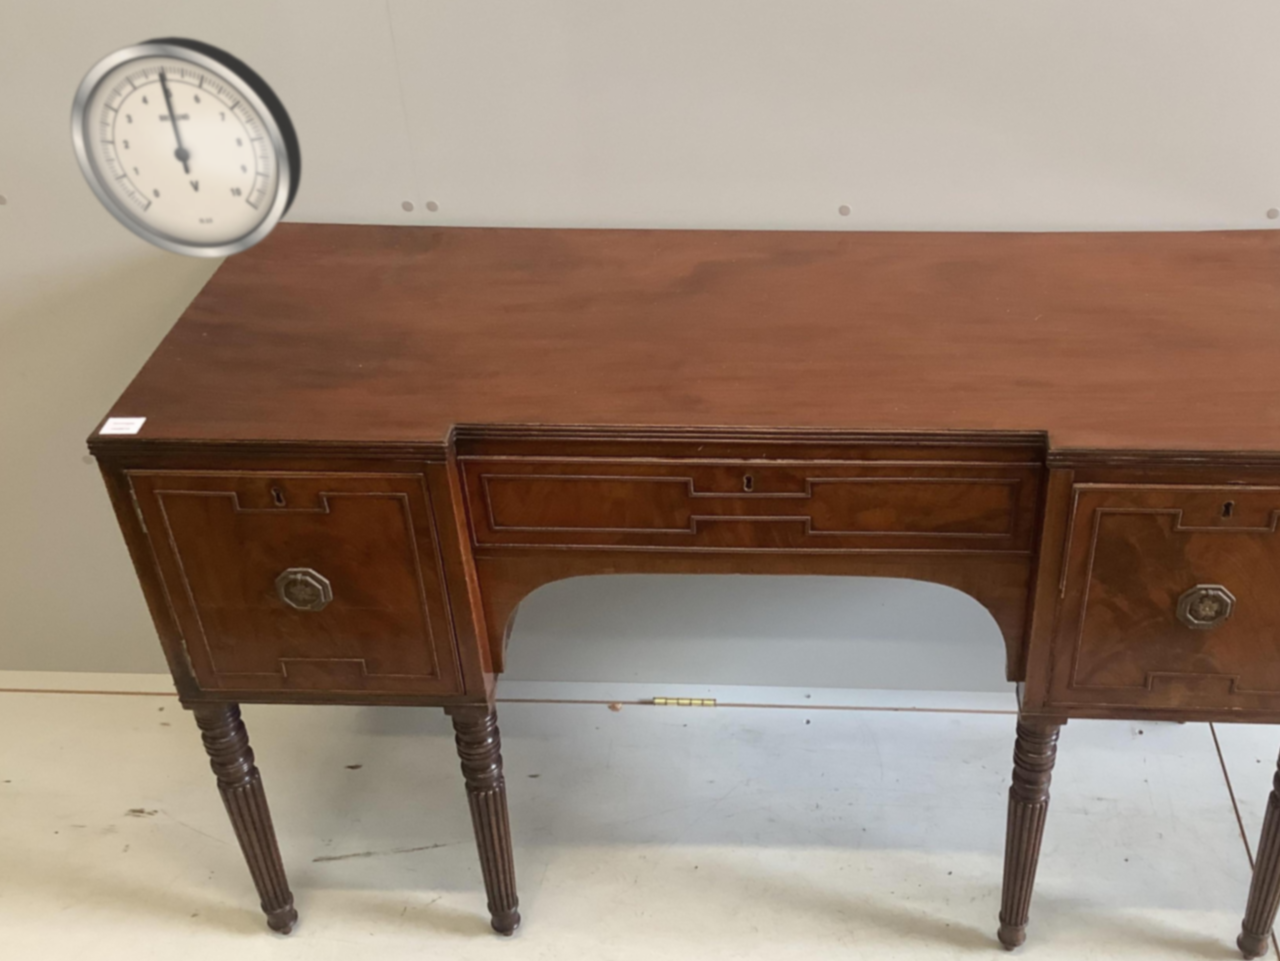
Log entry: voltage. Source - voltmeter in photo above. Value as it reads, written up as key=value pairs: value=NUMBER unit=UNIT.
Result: value=5 unit=V
